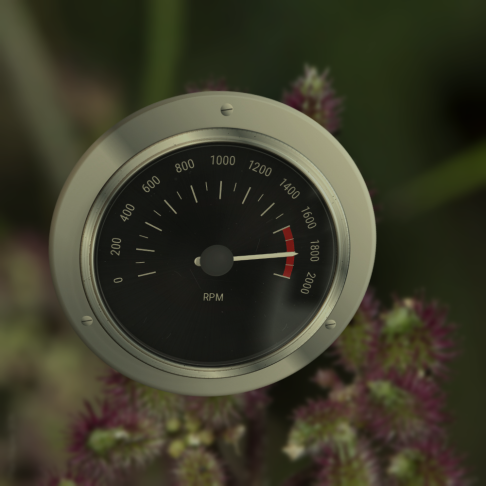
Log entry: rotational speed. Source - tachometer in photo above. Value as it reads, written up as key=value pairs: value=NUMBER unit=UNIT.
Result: value=1800 unit=rpm
